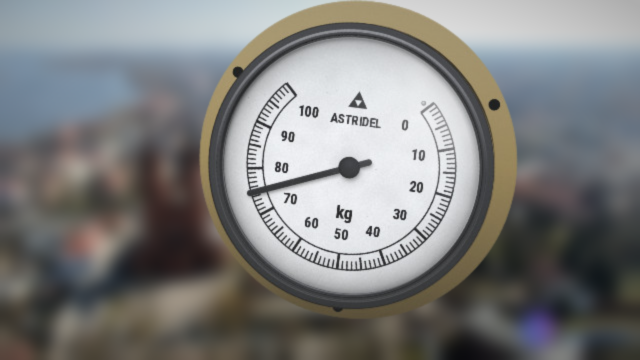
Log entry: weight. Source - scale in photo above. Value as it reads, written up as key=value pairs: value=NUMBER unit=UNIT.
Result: value=75 unit=kg
